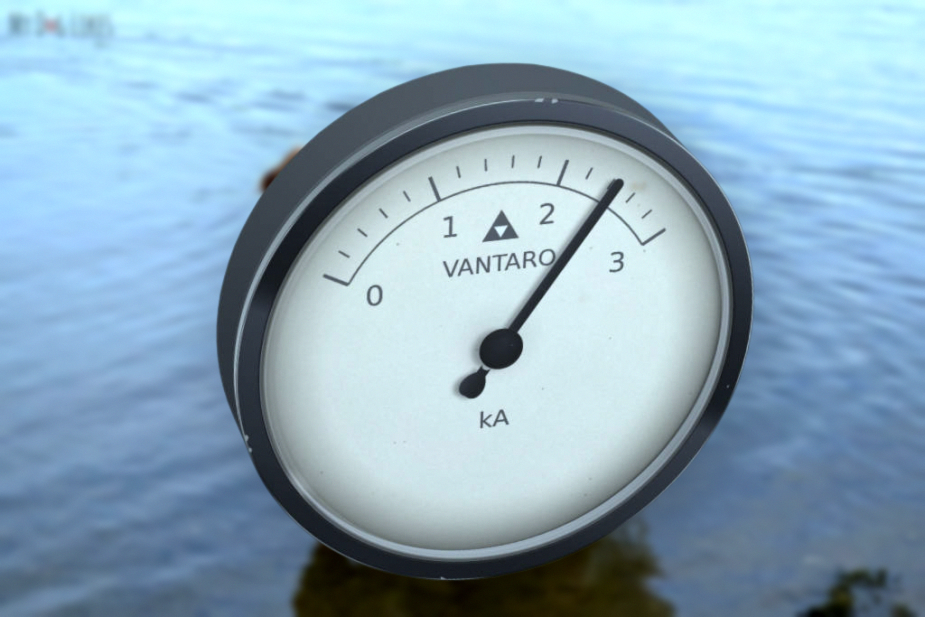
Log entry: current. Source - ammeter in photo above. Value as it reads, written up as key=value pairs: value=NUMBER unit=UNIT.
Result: value=2.4 unit=kA
